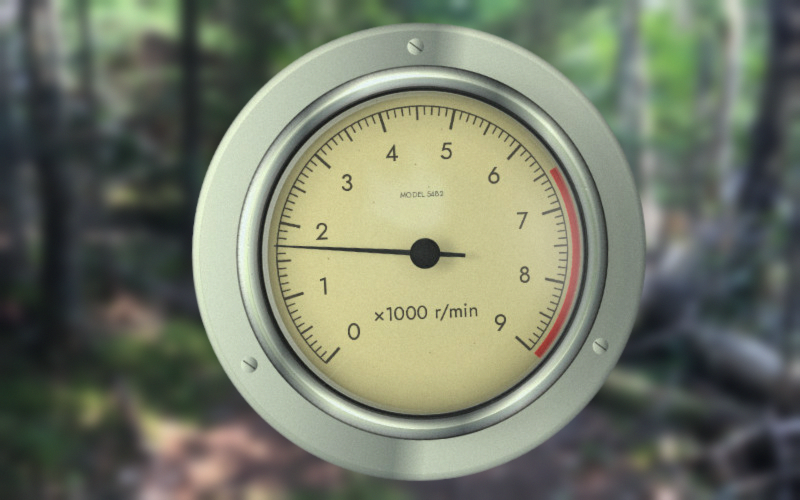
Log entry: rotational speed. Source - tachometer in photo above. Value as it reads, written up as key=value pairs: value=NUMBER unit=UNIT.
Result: value=1700 unit=rpm
